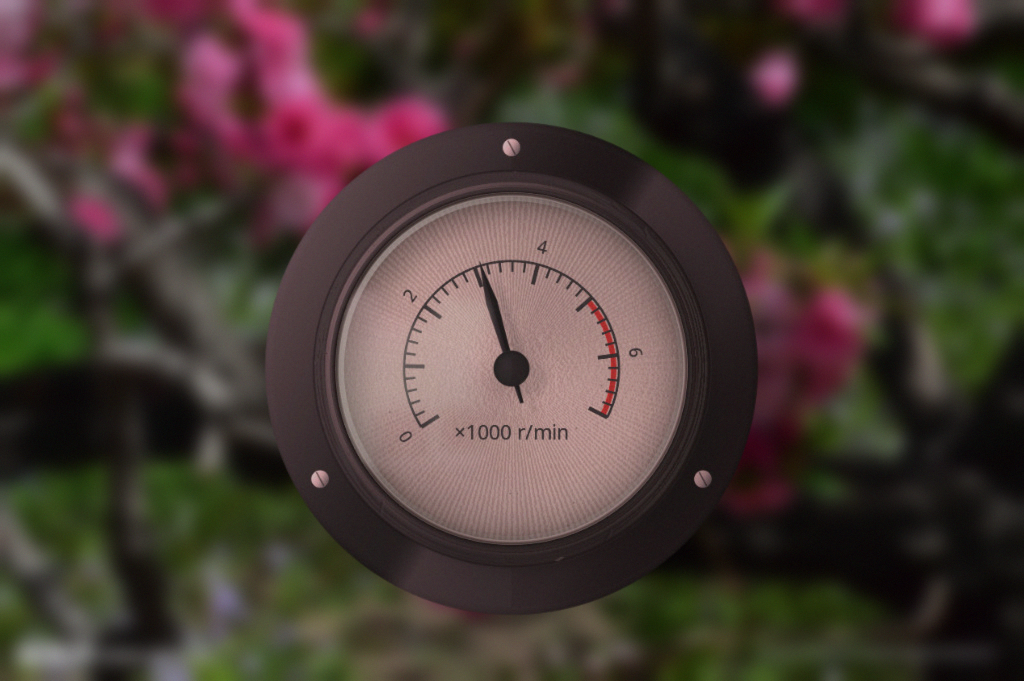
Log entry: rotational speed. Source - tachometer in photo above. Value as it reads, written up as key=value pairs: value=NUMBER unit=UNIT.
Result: value=3100 unit=rpm
